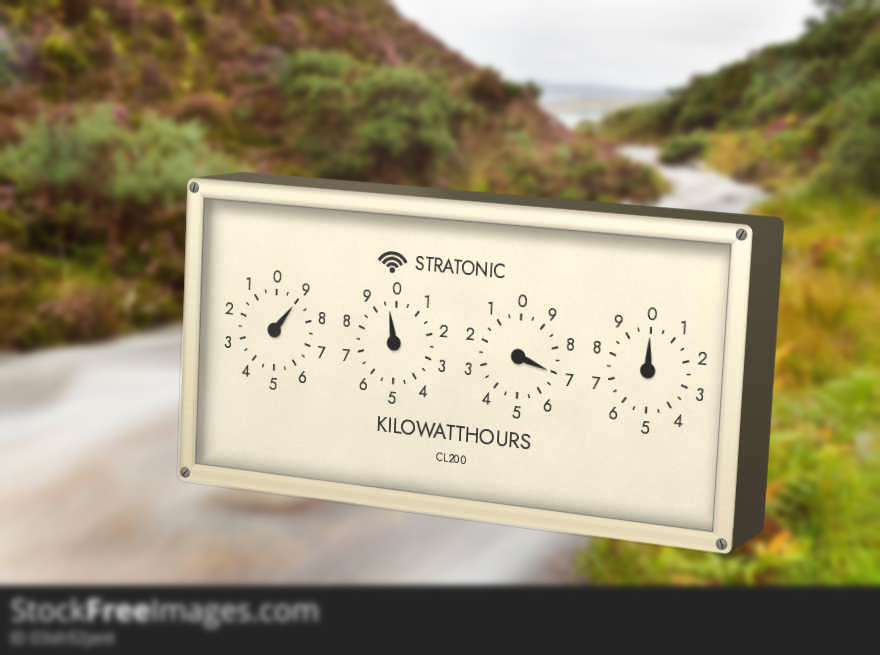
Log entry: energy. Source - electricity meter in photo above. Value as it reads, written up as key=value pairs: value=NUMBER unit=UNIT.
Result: value=8970 unit=kWh
